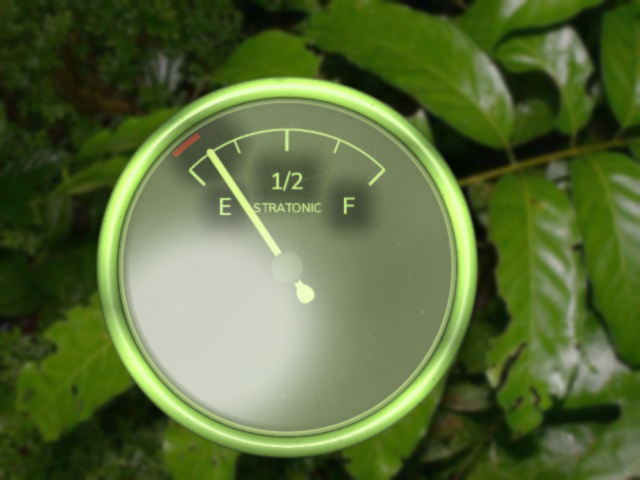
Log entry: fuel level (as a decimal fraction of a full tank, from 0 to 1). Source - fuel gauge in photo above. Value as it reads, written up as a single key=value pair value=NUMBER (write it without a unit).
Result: value=0.125
